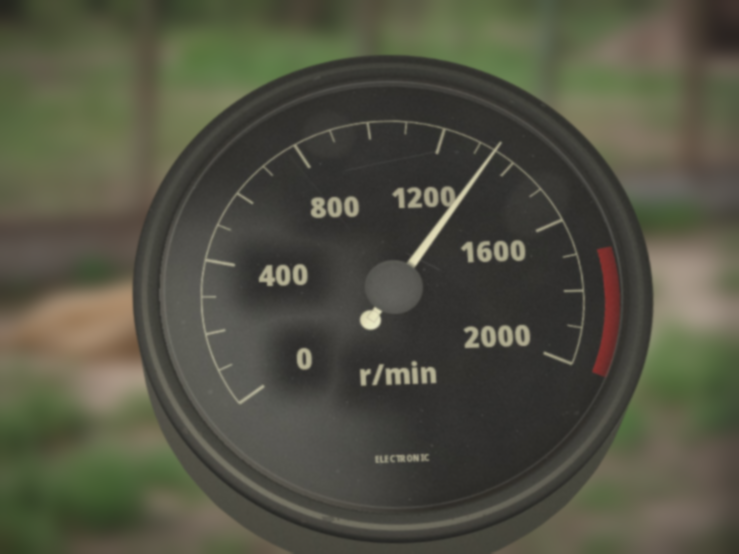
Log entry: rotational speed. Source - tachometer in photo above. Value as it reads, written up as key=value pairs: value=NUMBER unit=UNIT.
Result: value=1350 unit=rpm
